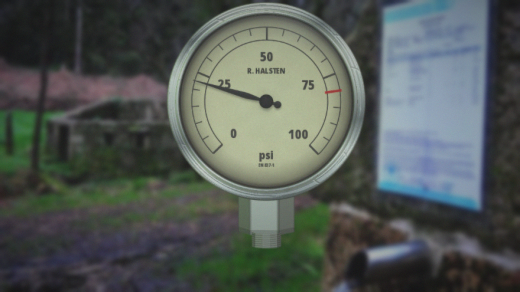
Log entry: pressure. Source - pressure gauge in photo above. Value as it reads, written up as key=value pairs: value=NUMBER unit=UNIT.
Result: value=22.5 unit=psi
